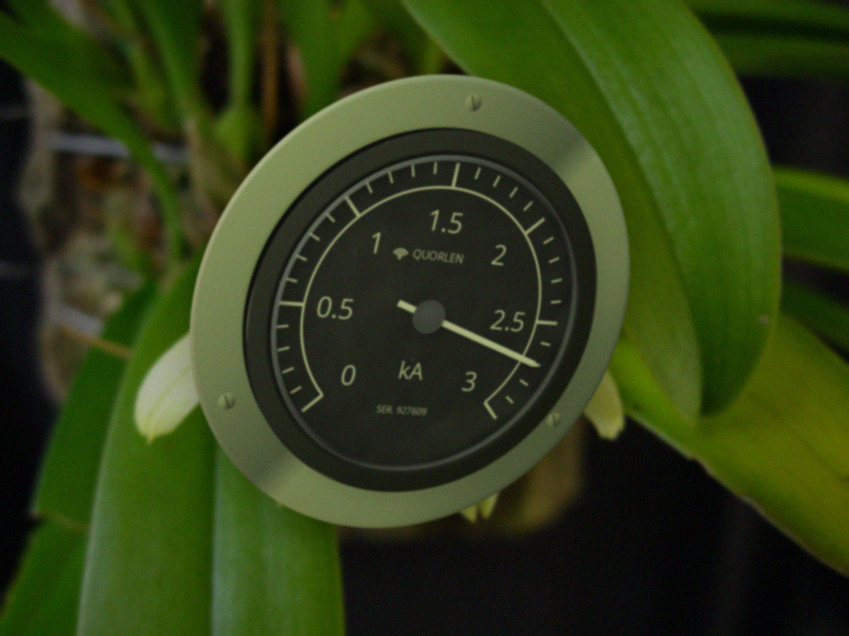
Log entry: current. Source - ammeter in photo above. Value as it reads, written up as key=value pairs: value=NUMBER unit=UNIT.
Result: value=2.7 unit=kA
